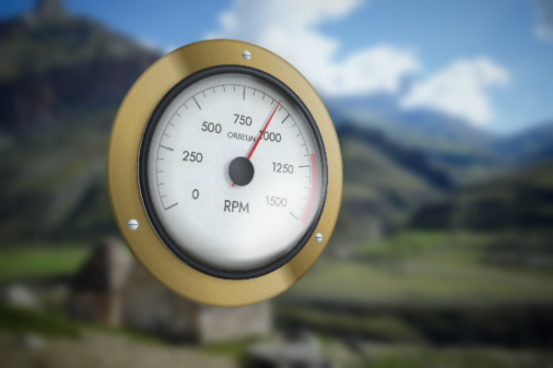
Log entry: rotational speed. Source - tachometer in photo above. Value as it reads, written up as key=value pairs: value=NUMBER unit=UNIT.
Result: value=925 unit=rpm
